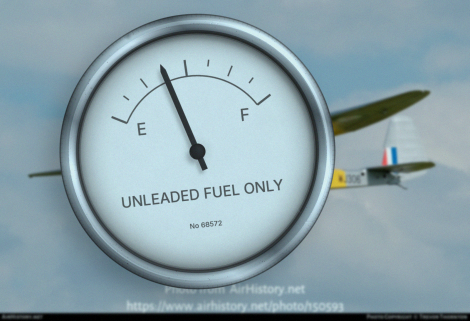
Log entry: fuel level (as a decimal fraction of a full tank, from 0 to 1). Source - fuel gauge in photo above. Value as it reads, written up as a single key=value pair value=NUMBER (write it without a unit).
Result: value=0.375
